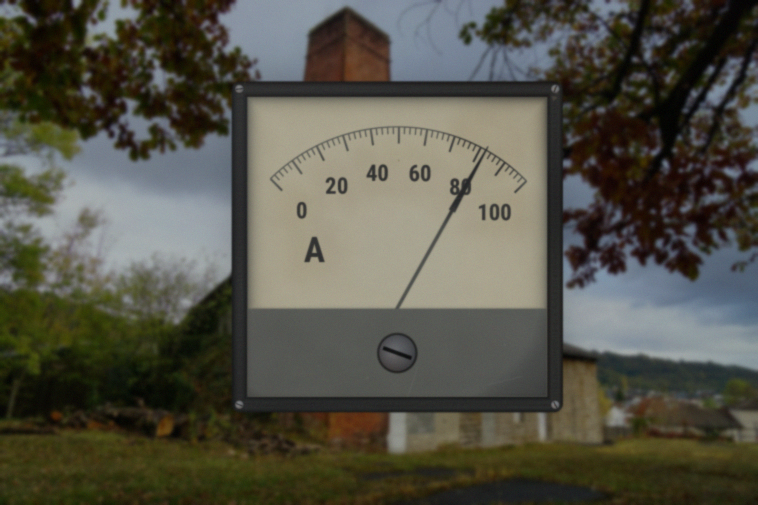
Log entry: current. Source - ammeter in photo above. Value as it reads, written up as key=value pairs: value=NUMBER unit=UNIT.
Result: value=82 unit=A
